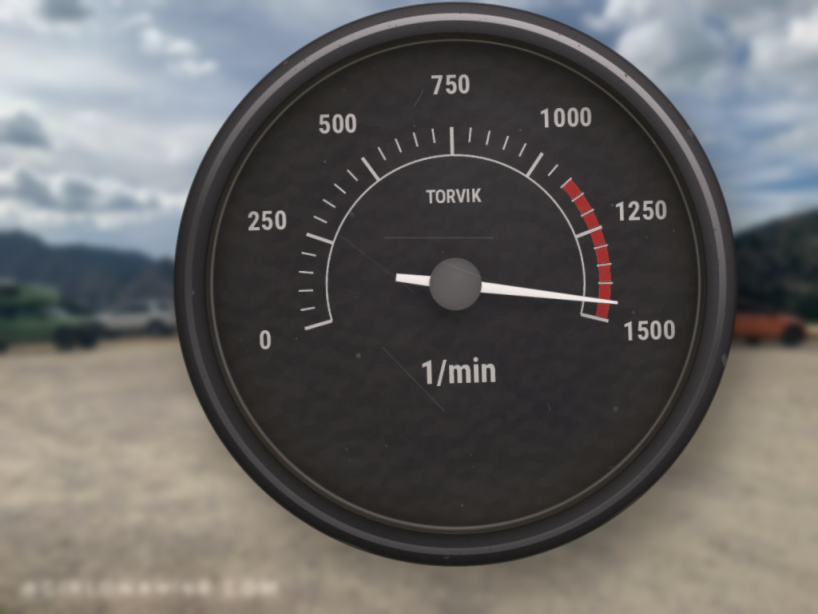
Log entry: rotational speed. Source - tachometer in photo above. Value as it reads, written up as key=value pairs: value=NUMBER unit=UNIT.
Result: value=1450 unit=rpm
